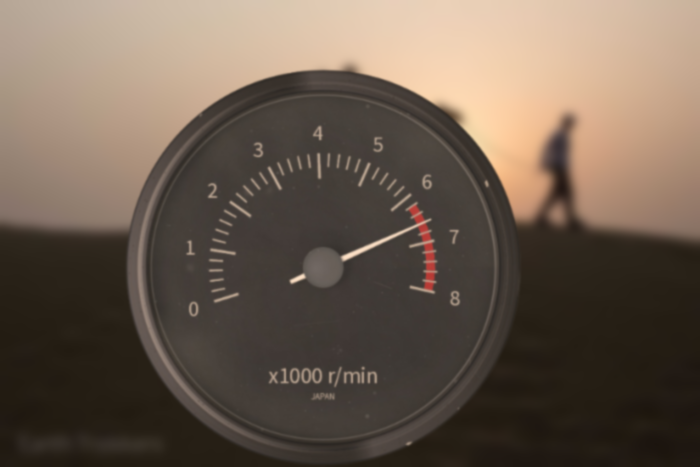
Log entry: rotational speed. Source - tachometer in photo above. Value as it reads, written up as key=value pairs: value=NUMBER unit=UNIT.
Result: value=6600 unit=rpm
